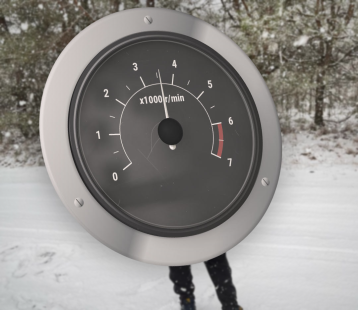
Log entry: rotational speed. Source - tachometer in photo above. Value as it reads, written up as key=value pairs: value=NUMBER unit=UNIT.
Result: value=3500 unit=rpm
